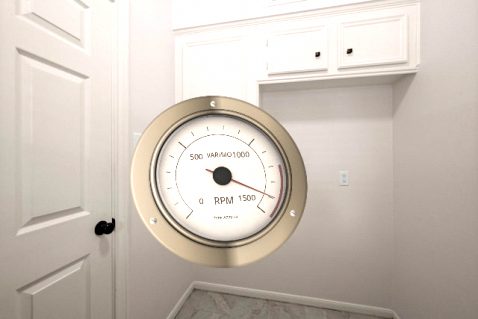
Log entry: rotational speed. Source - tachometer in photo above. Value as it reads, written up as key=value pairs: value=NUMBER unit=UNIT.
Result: value=1400 unit=rpm
